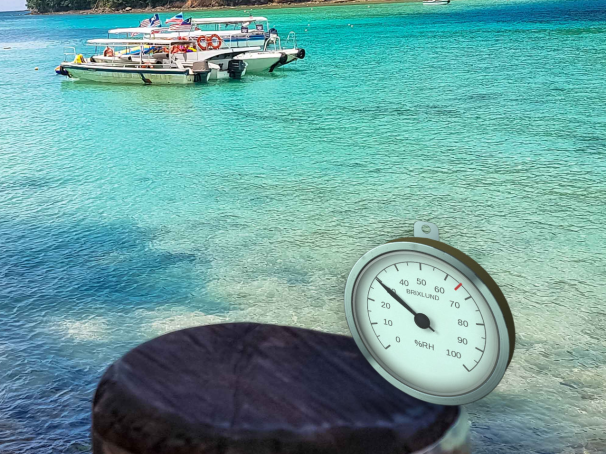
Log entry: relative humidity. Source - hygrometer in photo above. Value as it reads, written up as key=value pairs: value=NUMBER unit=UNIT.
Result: value=30 unit=%
